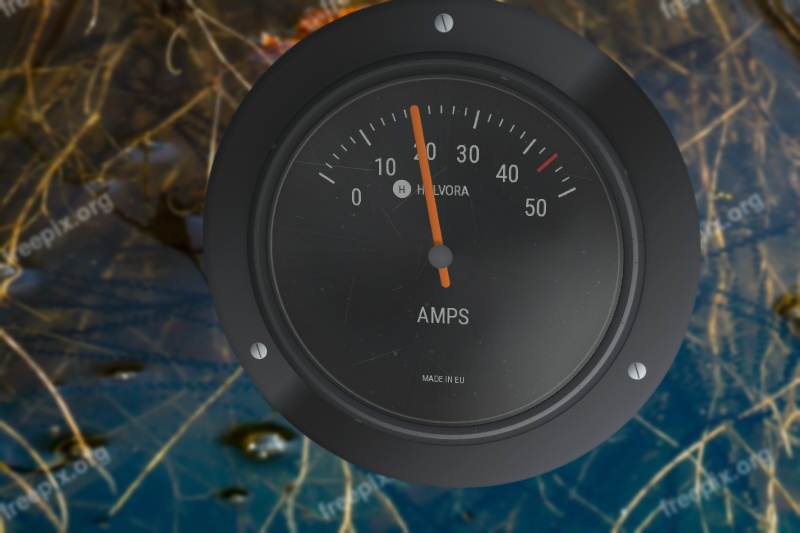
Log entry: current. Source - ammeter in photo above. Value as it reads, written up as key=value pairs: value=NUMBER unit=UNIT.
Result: value=20 unit=A
